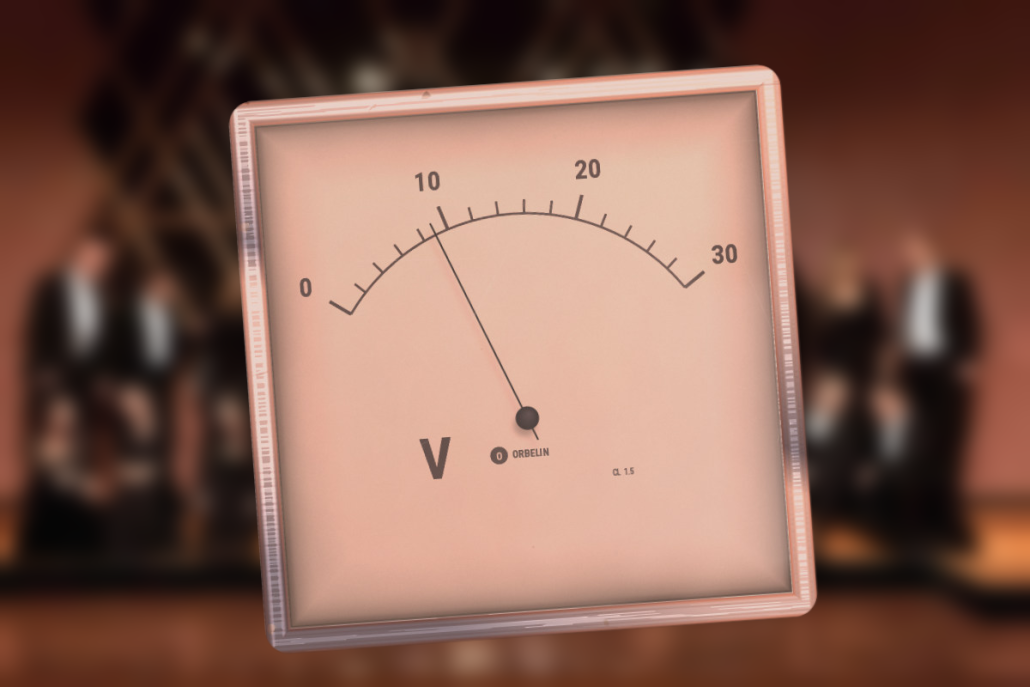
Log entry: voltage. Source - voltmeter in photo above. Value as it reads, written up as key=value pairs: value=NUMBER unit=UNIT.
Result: value=9 unit=V
